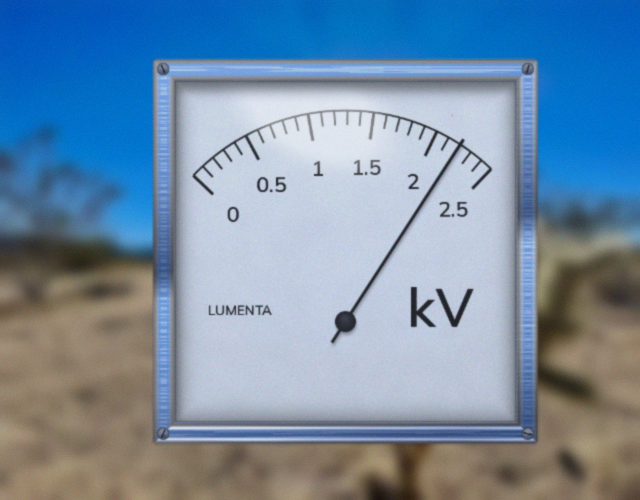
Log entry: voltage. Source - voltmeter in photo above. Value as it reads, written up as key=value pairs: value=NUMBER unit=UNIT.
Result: value=2.2 unit=kV
